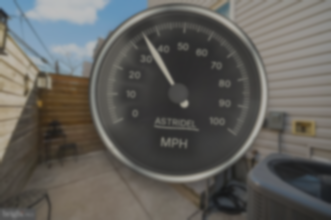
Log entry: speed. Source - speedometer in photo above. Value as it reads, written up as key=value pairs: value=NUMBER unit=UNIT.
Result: value=35 unit=mph
